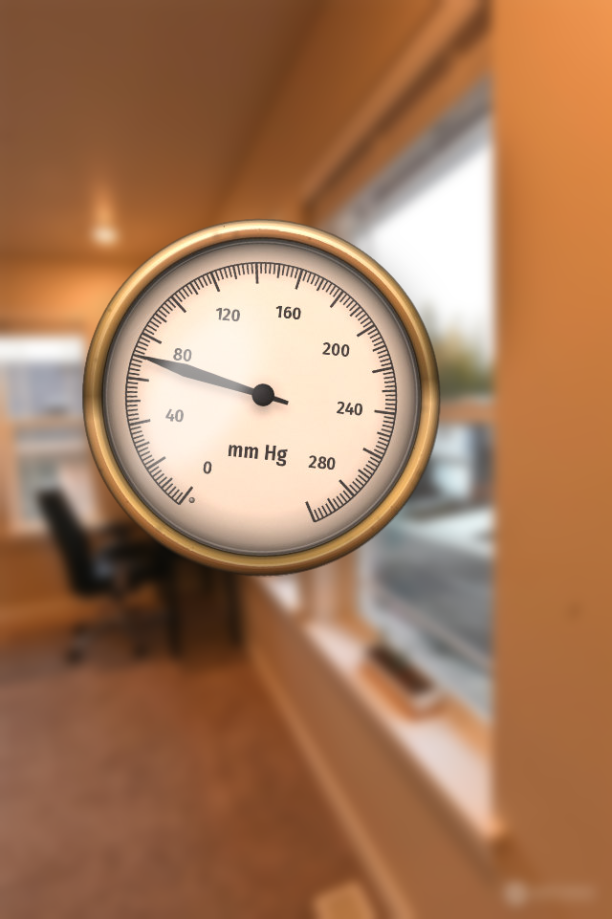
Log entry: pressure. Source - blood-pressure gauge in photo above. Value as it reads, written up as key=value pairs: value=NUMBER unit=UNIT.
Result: value=70 unit=mmHg
